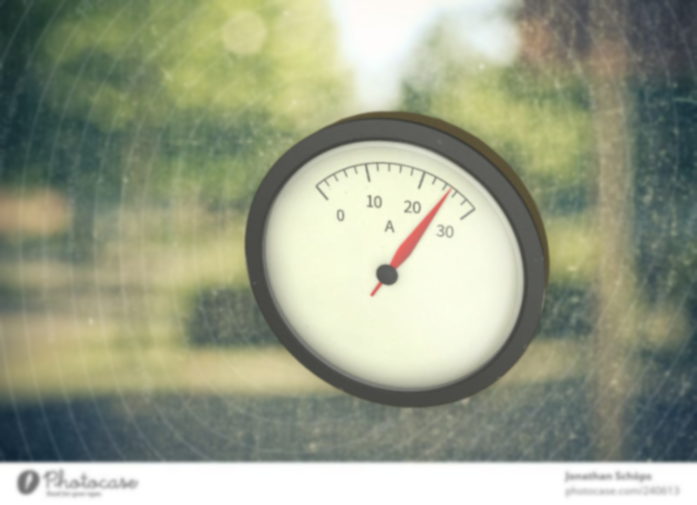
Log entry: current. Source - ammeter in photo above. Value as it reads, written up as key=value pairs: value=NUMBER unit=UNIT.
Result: value=25 unit=A
